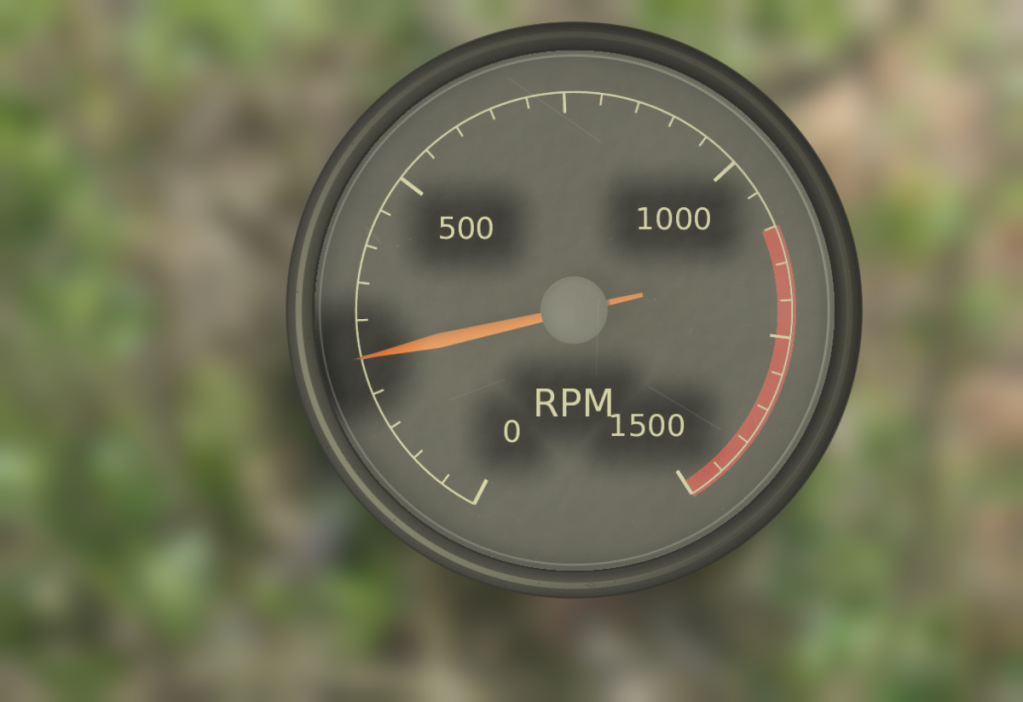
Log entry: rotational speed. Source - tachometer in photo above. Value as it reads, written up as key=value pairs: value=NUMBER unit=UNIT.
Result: value=250 unit=rpm
